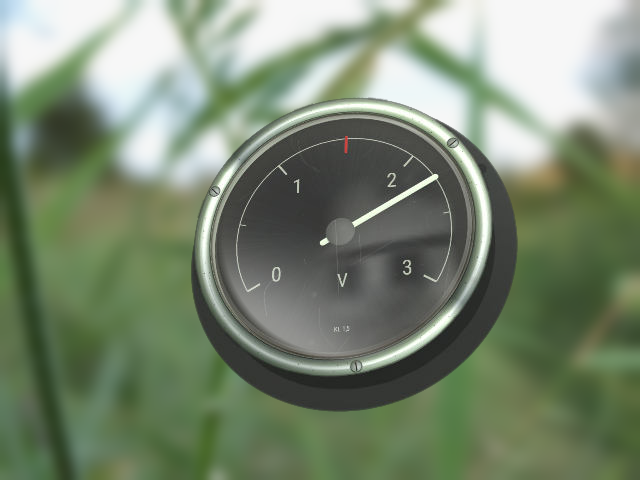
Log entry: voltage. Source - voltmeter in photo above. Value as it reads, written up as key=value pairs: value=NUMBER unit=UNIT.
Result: value=2.25 unit=V
